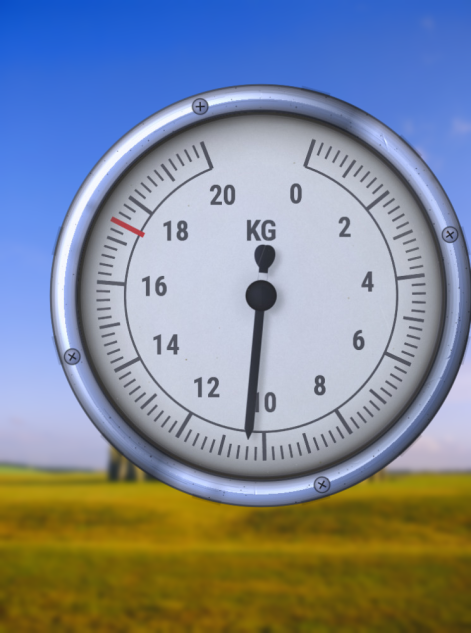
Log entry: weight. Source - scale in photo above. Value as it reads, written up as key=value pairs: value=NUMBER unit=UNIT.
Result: value=10.4 unit=kg
